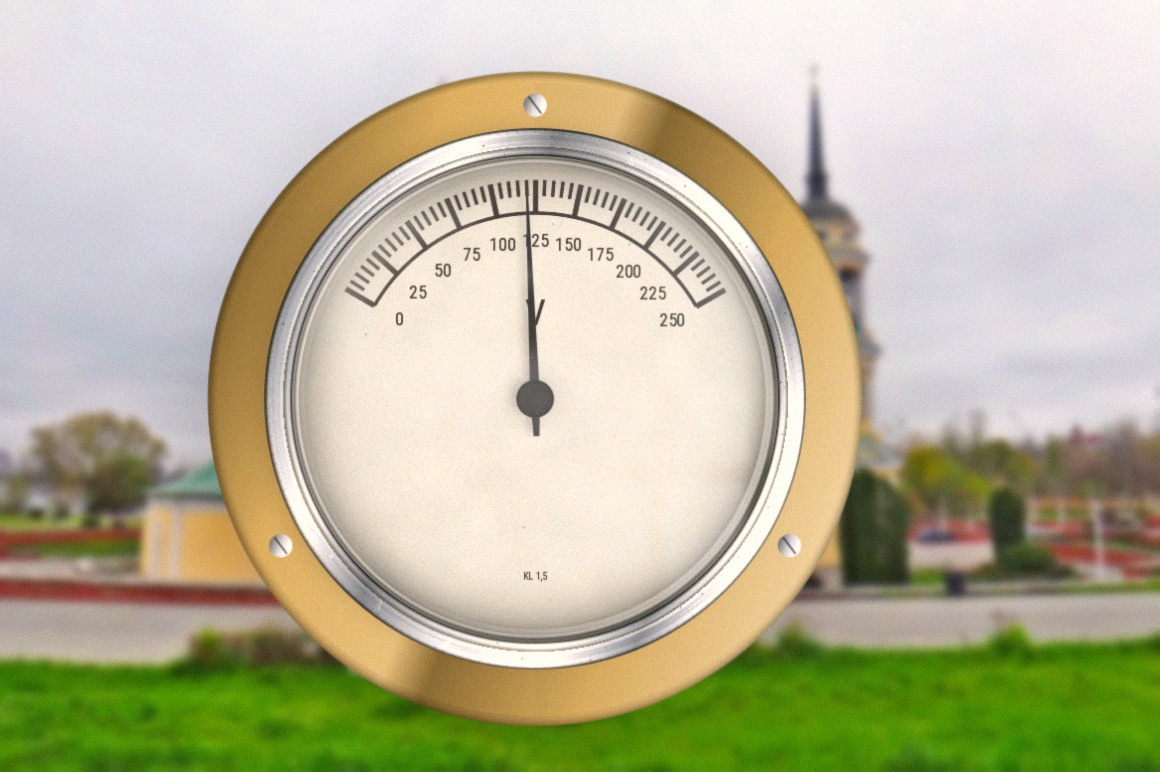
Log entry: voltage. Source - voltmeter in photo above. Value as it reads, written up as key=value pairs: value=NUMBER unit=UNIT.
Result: value=120 unit=V
